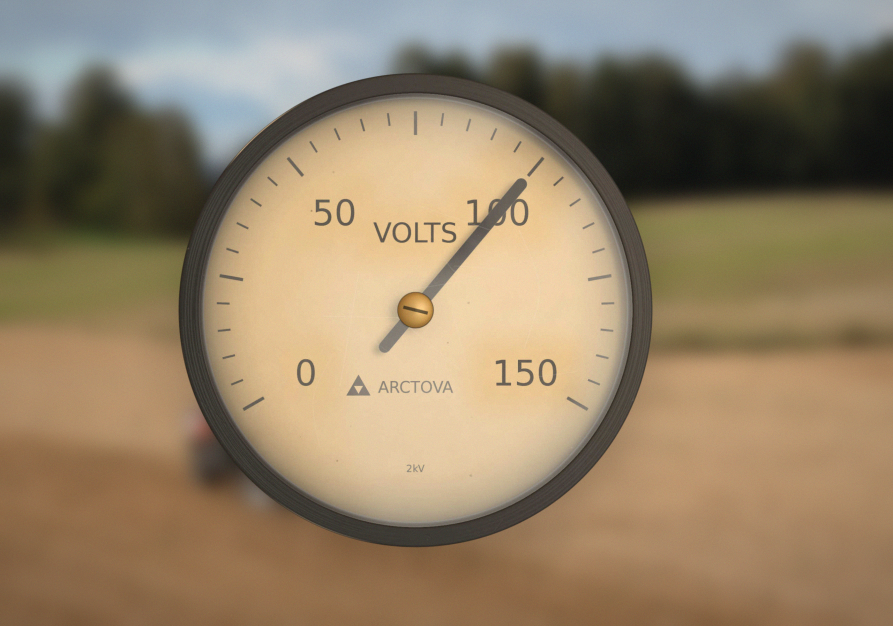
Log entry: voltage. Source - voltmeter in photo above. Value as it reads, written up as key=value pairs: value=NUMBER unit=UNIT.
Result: value=100 unit=V
